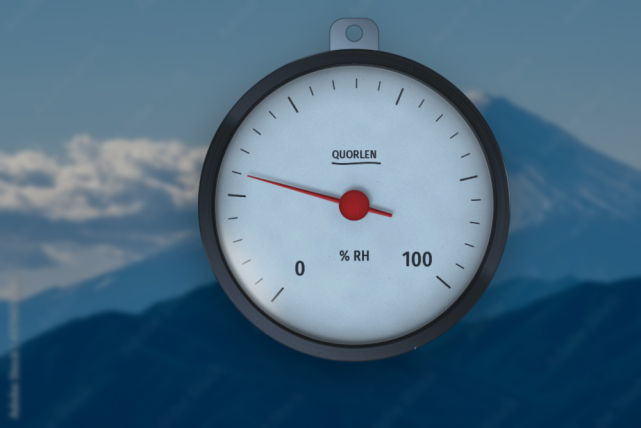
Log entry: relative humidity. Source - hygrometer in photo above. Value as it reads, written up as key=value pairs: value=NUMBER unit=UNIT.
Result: value=24 unit=%
